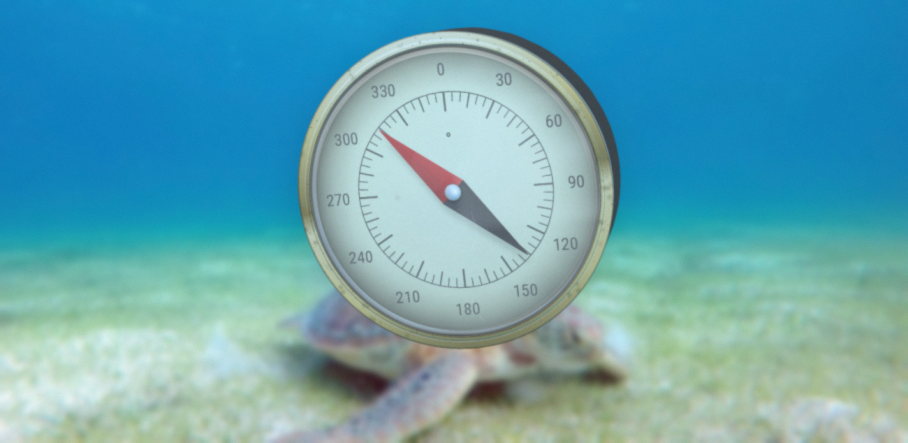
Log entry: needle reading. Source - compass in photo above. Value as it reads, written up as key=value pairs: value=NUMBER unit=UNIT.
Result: value=315 unit=°
